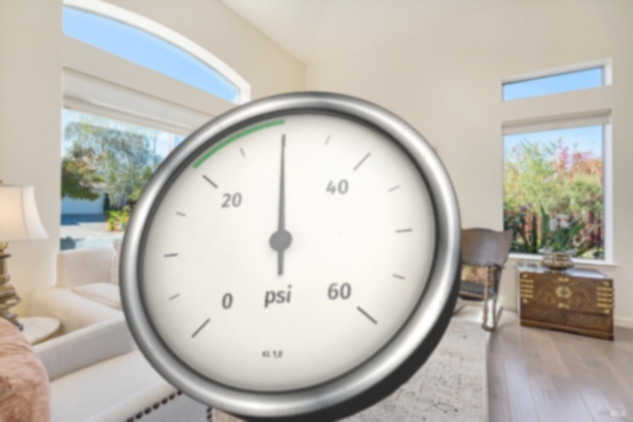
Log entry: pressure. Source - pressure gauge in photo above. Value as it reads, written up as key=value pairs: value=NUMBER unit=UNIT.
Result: value=30 unit=psi
